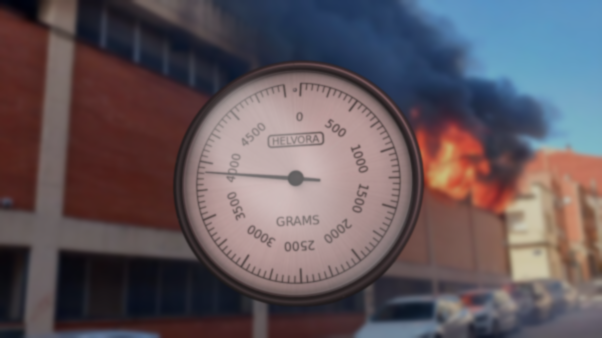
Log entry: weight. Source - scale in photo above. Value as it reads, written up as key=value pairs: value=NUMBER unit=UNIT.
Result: value=3900 unit=g
